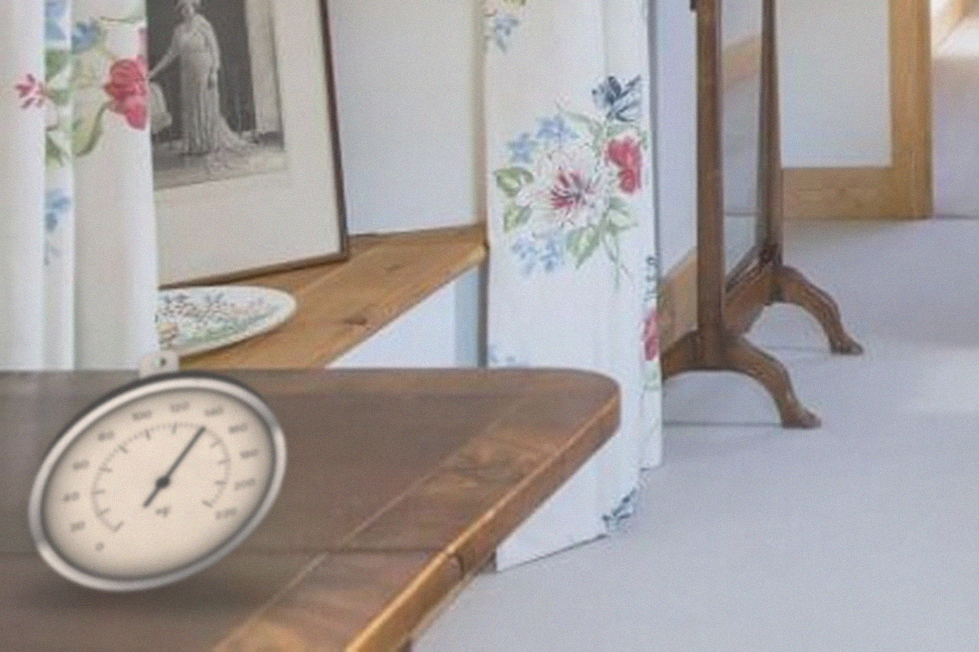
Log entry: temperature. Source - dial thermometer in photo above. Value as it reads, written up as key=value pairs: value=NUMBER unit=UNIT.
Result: value=140 unit=°F
